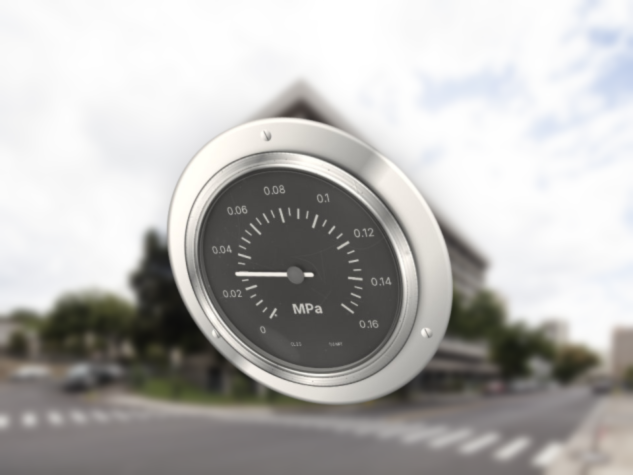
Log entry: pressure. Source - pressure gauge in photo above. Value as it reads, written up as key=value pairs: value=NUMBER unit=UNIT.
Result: value=0.03 unit=MPa
